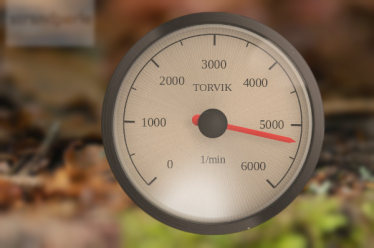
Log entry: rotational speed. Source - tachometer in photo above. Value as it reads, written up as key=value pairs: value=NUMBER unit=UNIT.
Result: value=5250 unit=rpm
